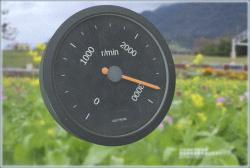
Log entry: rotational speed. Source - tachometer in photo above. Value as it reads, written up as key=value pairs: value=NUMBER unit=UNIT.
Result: value=2800 unit=rpm
